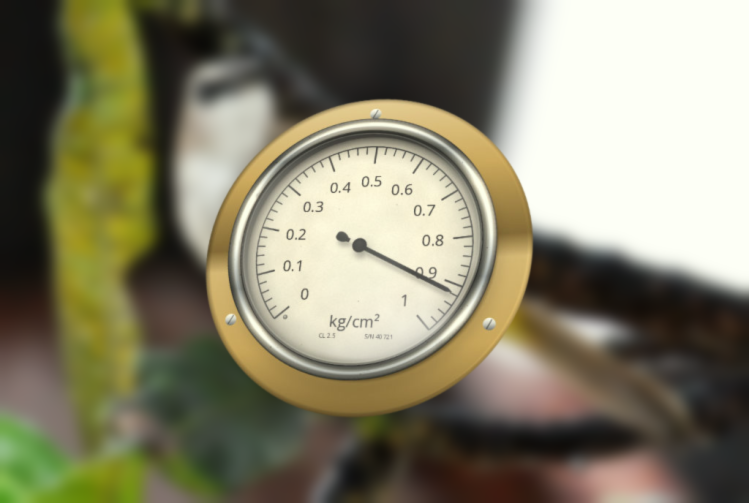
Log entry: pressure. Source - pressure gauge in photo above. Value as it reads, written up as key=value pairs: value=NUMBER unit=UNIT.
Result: value=0.92 unit=kg/cm²
